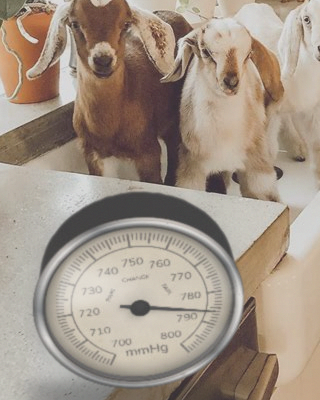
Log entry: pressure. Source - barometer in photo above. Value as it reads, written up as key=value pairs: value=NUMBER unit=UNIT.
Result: value=785 unit=mmHg
